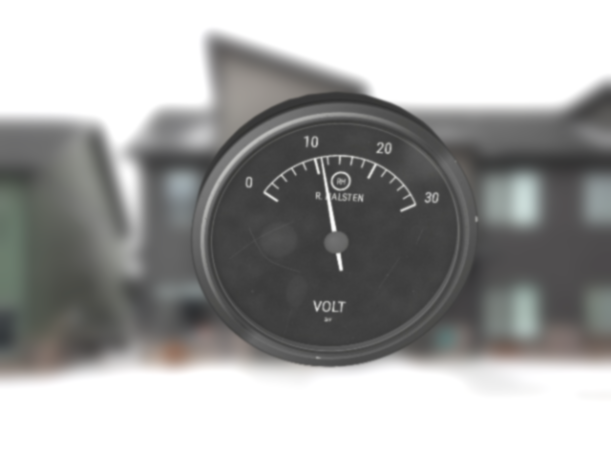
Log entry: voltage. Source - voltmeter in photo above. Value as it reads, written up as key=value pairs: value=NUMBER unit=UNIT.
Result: value=11 unit=V
